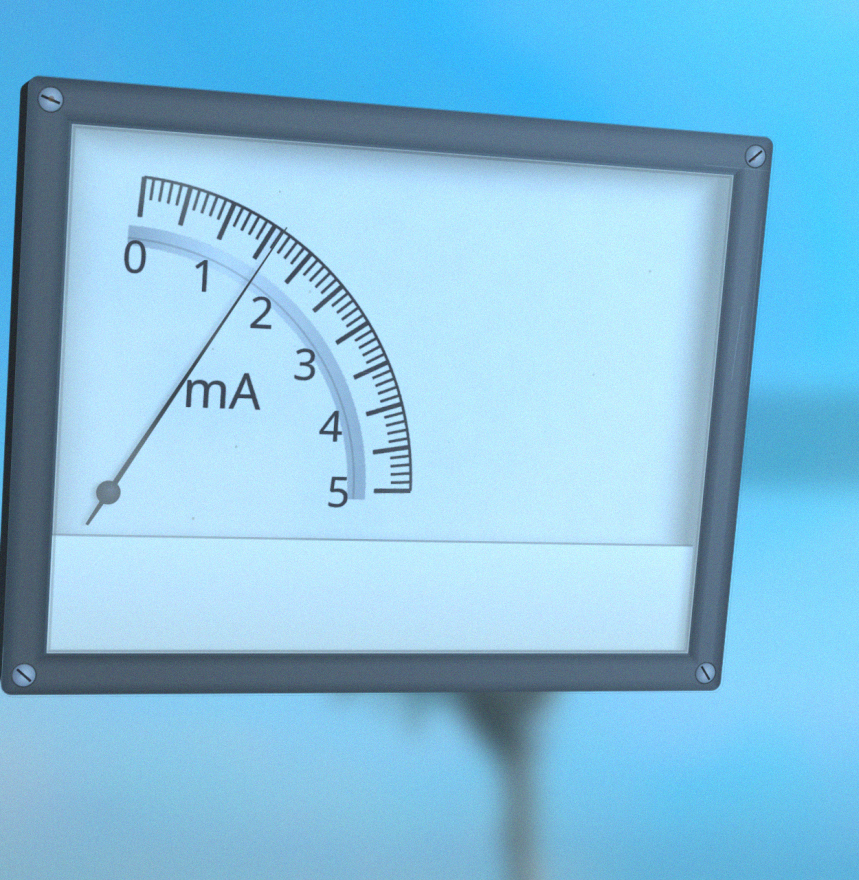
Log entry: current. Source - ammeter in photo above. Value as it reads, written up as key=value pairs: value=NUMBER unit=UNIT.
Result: value=1.6 unit=mA
